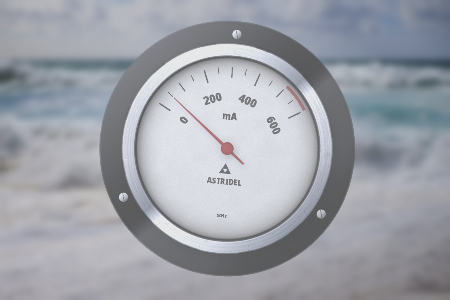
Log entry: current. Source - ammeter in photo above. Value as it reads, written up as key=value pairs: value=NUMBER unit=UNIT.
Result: value=50 unit=mA
